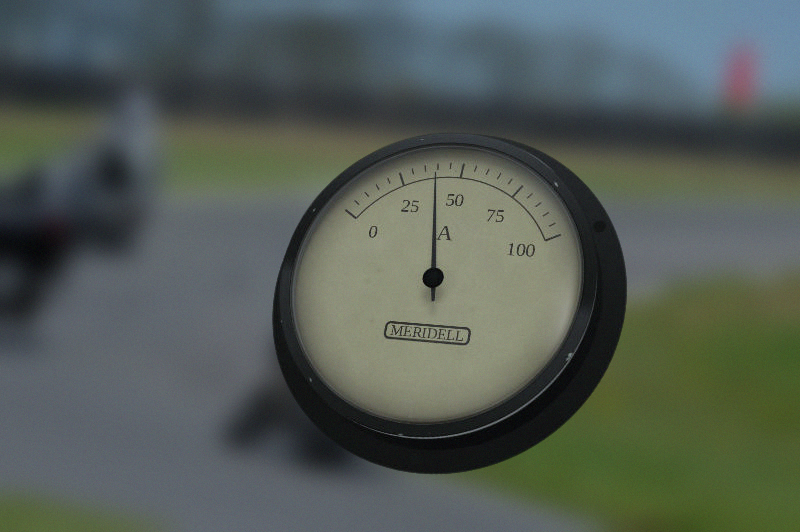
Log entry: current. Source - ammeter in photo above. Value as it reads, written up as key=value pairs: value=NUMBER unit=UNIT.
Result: value=40 unit=A
